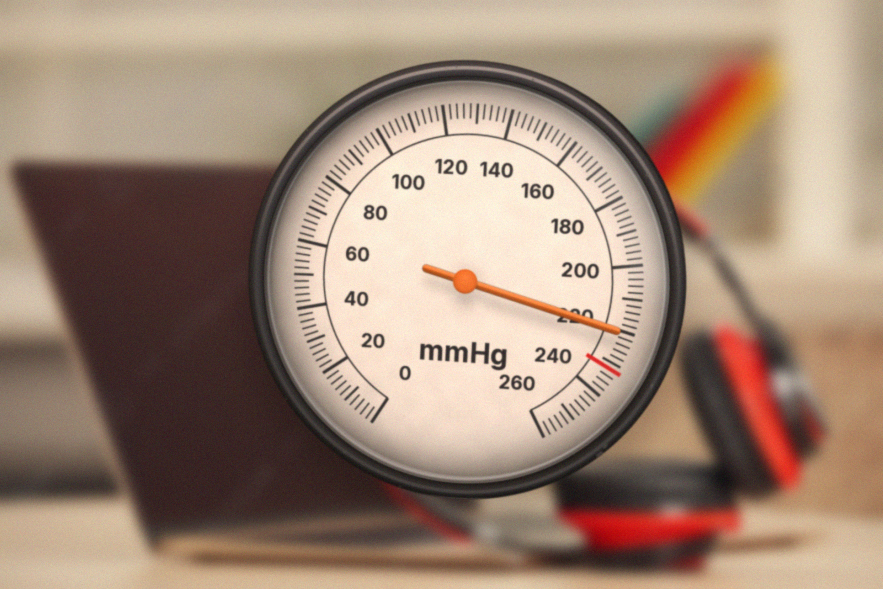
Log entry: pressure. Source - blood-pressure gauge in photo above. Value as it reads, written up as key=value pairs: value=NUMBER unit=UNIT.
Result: value=220 unit=mmHg
